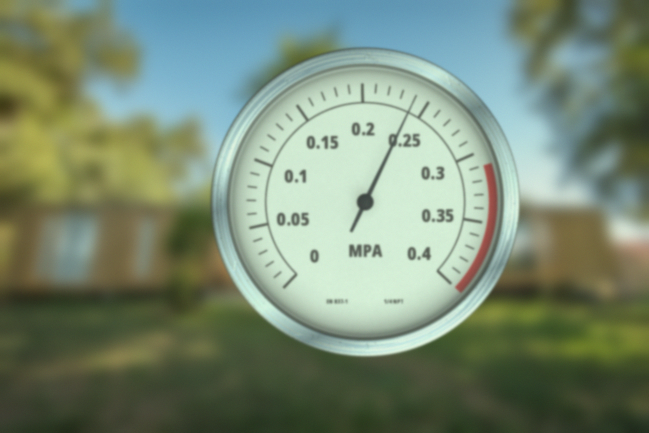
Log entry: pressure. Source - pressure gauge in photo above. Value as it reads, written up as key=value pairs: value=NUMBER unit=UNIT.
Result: value=0.24 unit=MPa
